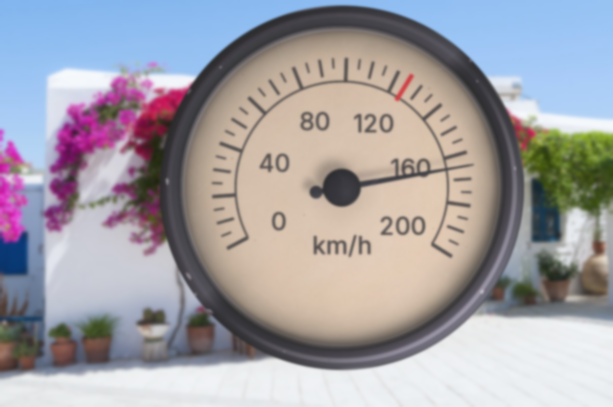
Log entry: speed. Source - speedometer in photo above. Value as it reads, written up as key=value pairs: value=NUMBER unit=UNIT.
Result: value=165 unit=km/h
